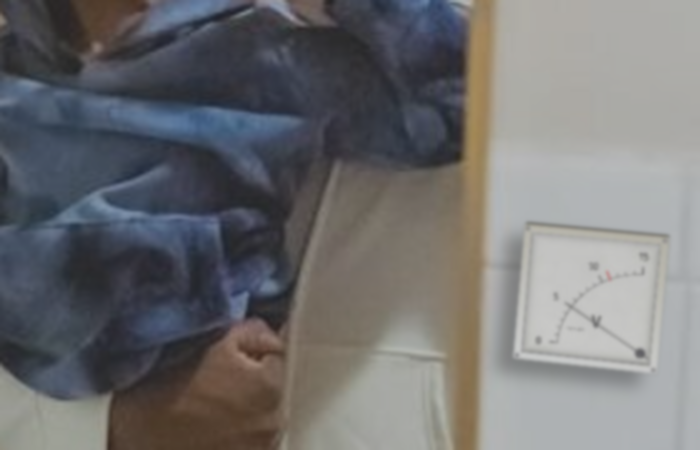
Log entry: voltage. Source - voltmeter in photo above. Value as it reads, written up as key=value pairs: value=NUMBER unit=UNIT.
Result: value=5 unit=V
